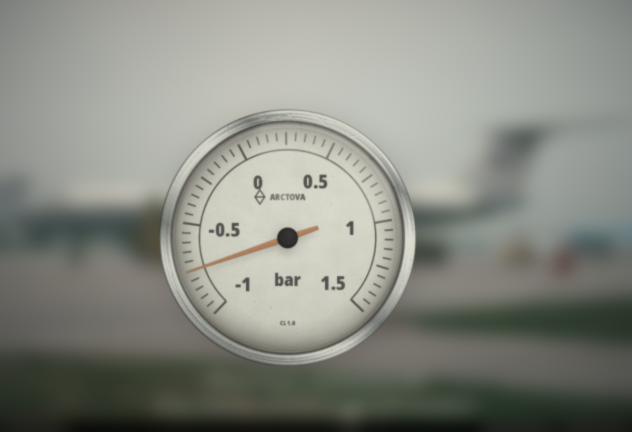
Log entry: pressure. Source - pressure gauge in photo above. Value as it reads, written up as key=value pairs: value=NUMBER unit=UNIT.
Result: value=-0.75 unit=bar
